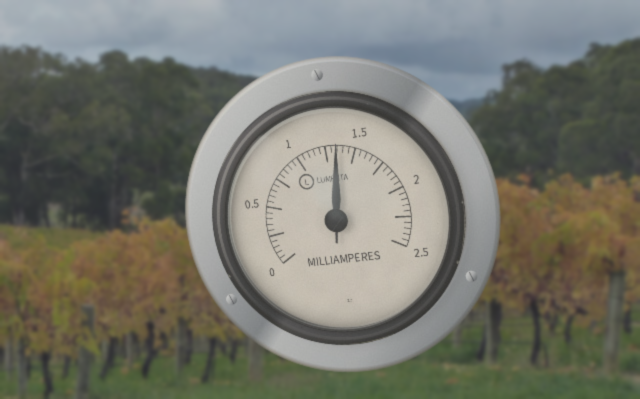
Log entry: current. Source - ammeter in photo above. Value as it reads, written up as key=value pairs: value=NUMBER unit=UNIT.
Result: value=1.35 unit=mA
